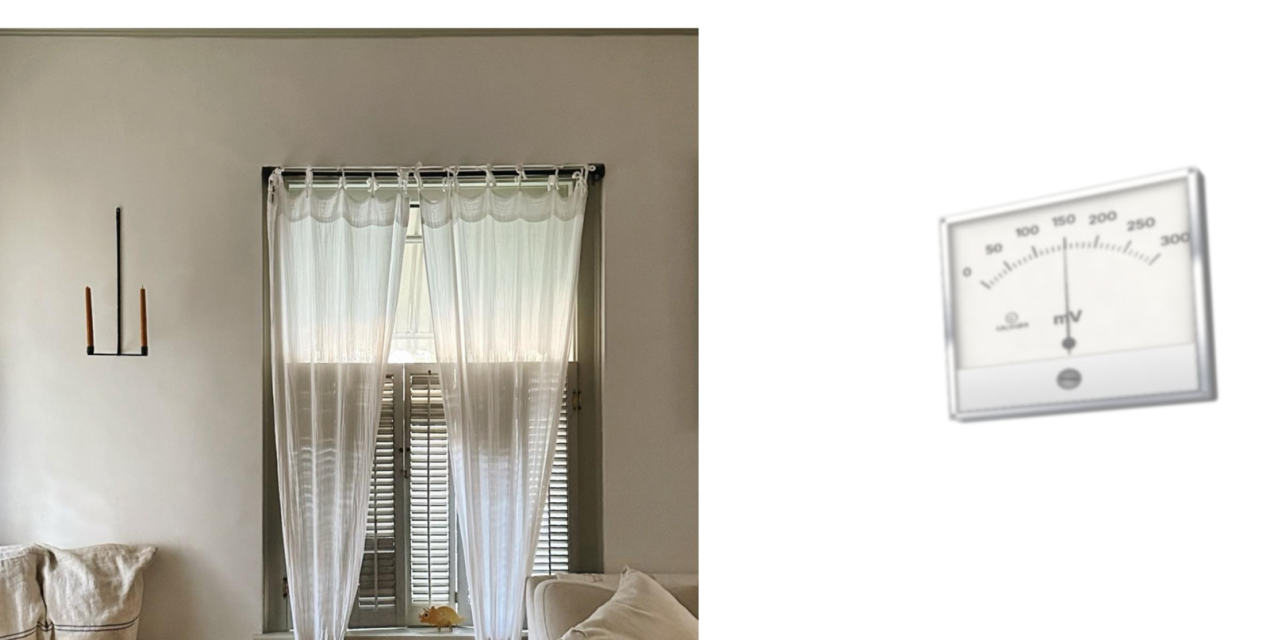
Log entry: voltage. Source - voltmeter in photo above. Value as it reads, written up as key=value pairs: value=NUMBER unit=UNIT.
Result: value=150 unit=mV
